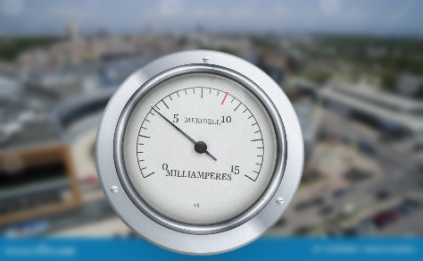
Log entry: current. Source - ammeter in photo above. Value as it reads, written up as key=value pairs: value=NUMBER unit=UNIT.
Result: value=4.25 unit=mA
